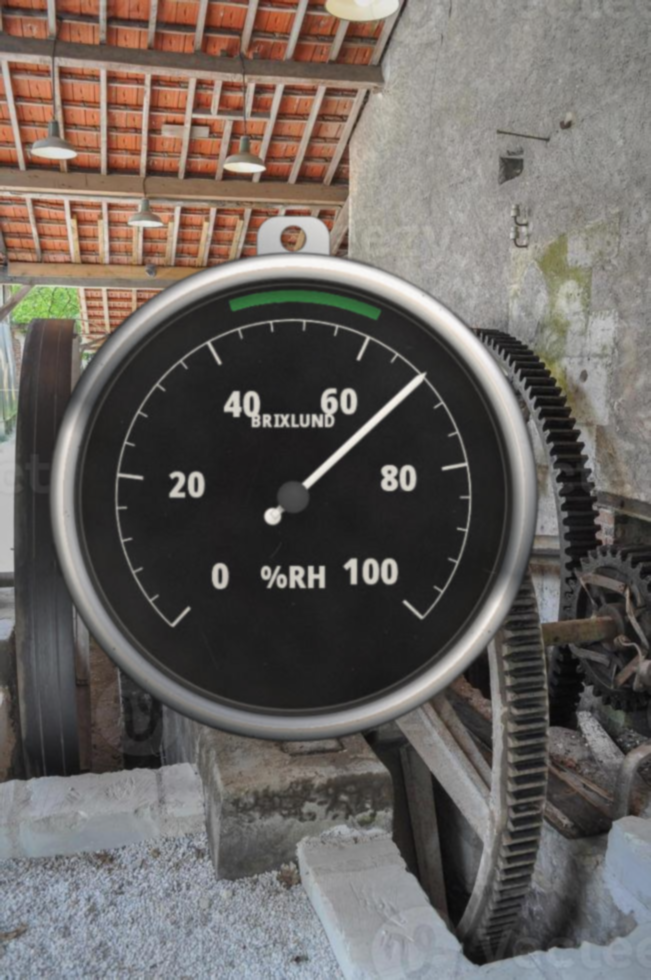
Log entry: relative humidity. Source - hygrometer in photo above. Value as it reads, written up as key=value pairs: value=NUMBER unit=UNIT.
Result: value=68 unit=%
